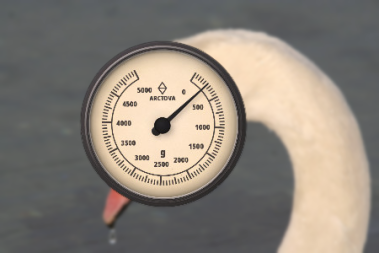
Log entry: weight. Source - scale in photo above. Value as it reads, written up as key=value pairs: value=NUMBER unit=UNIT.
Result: value=250 unit=g
